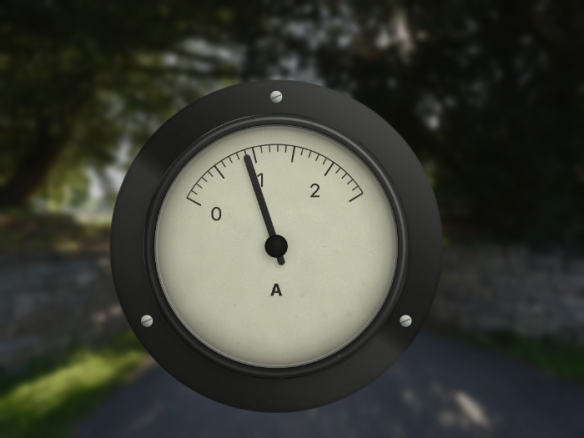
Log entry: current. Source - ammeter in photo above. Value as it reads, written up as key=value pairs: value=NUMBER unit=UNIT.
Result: value=0.9 unit=A
